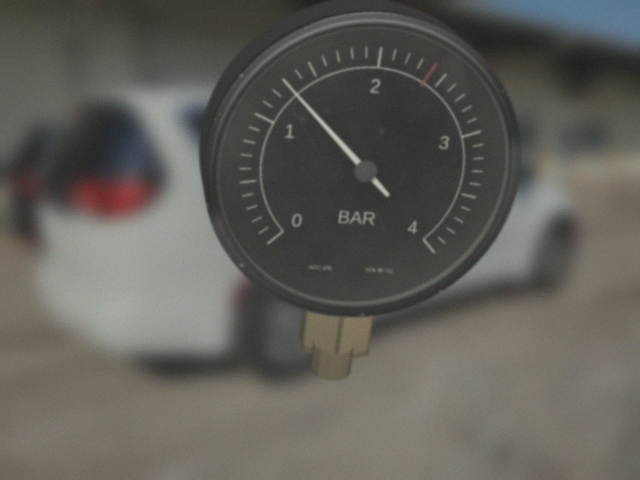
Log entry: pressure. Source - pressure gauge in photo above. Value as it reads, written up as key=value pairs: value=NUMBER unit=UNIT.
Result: value=1.3 unit=bar
